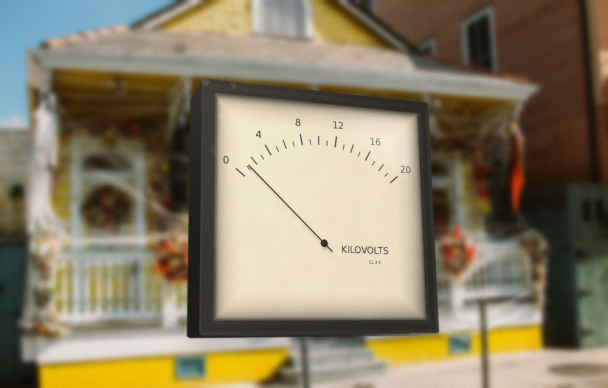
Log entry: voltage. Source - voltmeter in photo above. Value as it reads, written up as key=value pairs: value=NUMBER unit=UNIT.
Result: value=1 unit=kV
